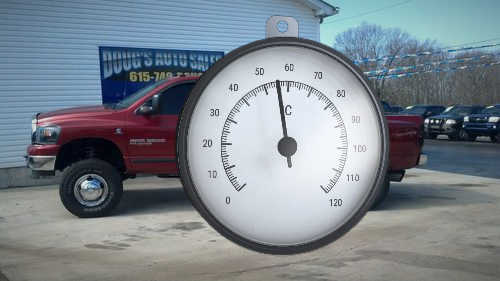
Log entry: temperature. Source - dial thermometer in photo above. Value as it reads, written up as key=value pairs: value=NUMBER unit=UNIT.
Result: value=55 unit=°C
